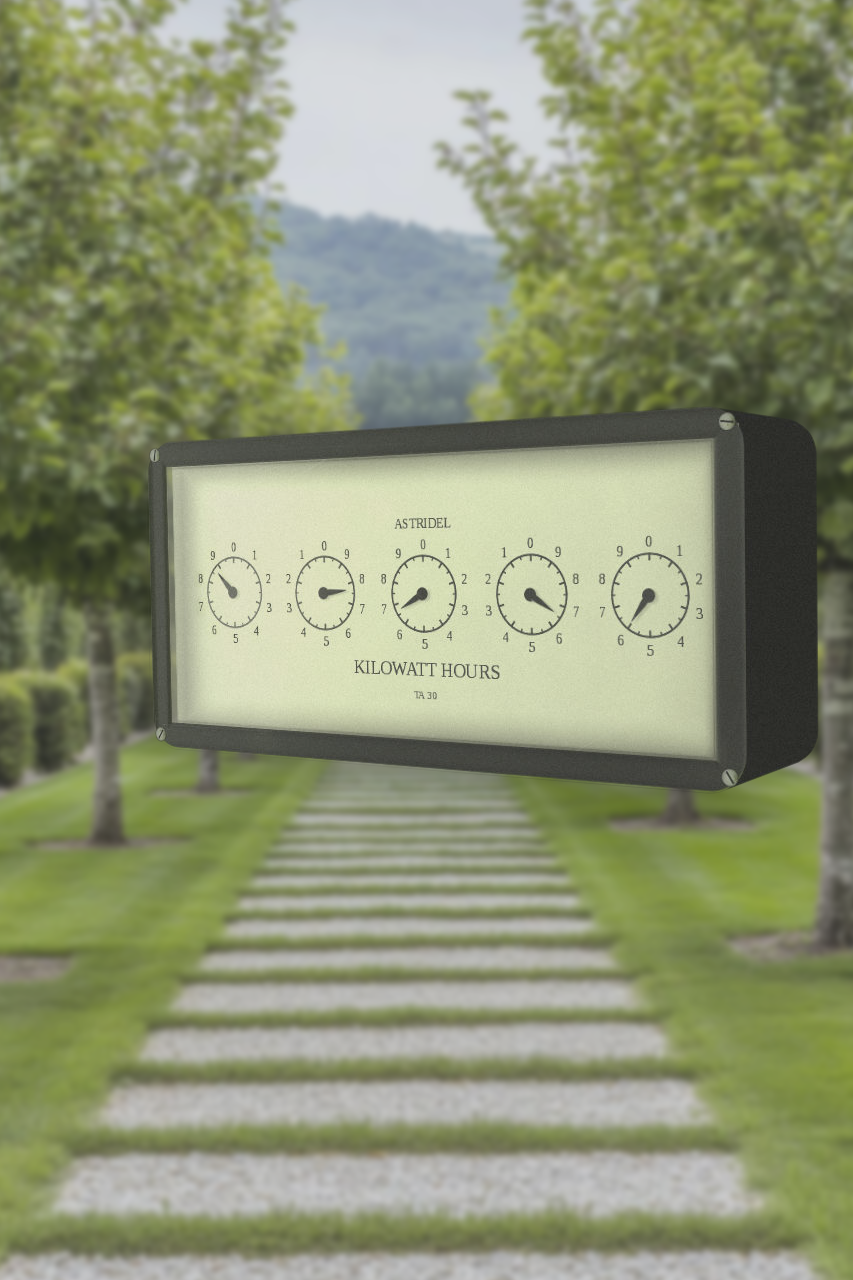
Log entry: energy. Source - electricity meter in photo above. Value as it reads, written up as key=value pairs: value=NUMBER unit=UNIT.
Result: value=87666 unit=kWh
